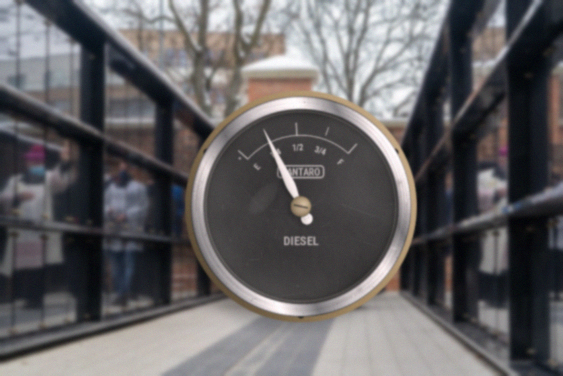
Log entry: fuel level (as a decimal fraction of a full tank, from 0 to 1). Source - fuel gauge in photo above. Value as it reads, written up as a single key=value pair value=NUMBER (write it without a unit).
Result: value=0.25
